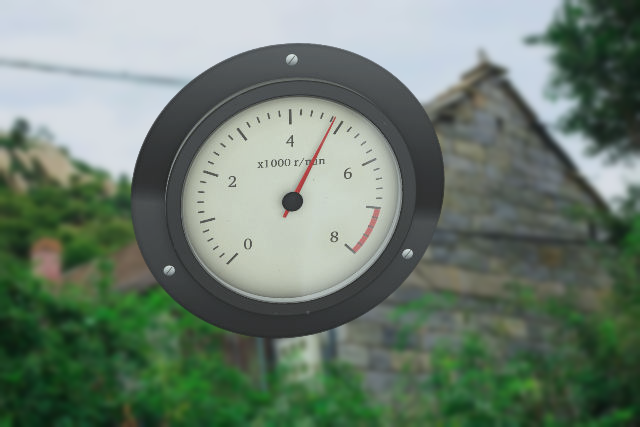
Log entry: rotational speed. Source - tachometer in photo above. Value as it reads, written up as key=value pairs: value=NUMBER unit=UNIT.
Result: value=4800 unit=rpm
